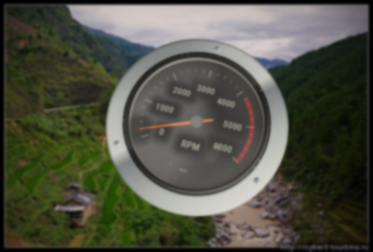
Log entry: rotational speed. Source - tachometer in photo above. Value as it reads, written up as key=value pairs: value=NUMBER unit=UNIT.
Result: value=200 unit=rpm
